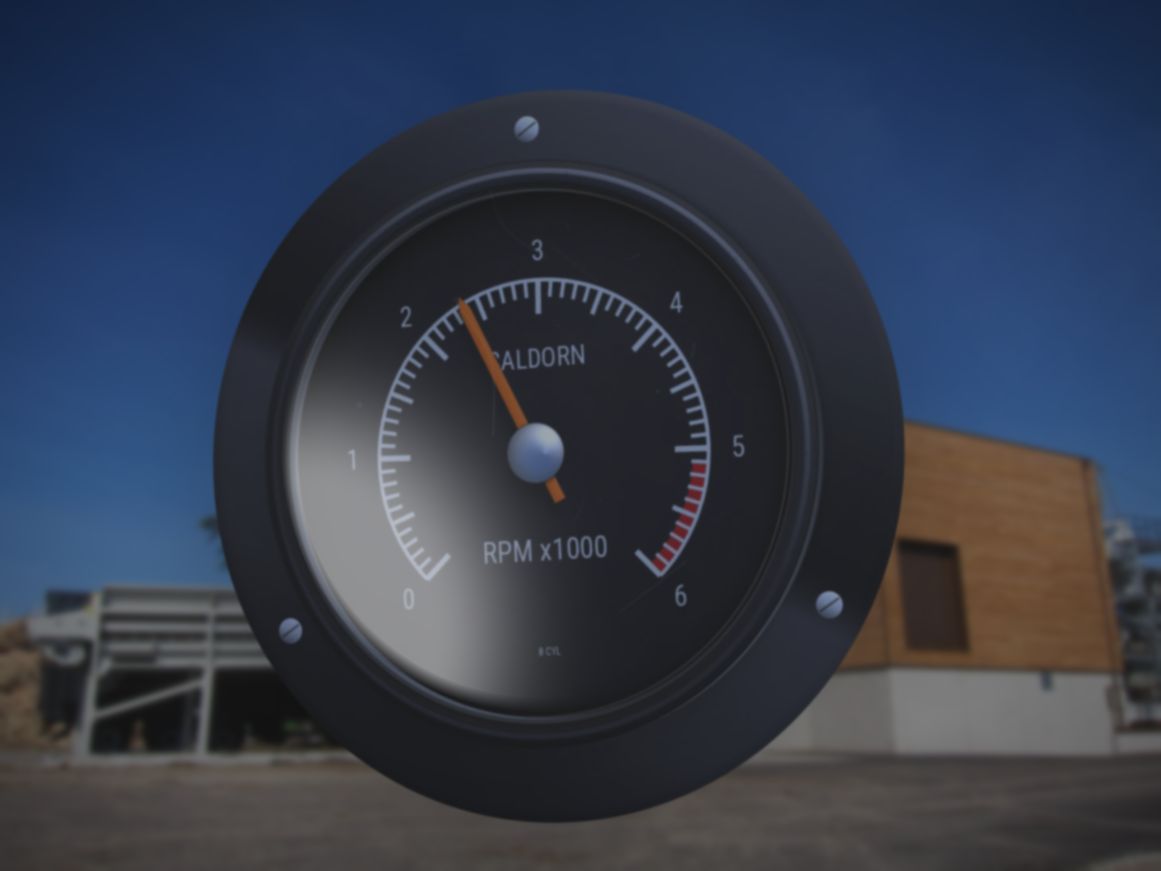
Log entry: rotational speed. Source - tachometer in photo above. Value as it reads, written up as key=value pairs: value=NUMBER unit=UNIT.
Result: value=2400 unit=rpm
